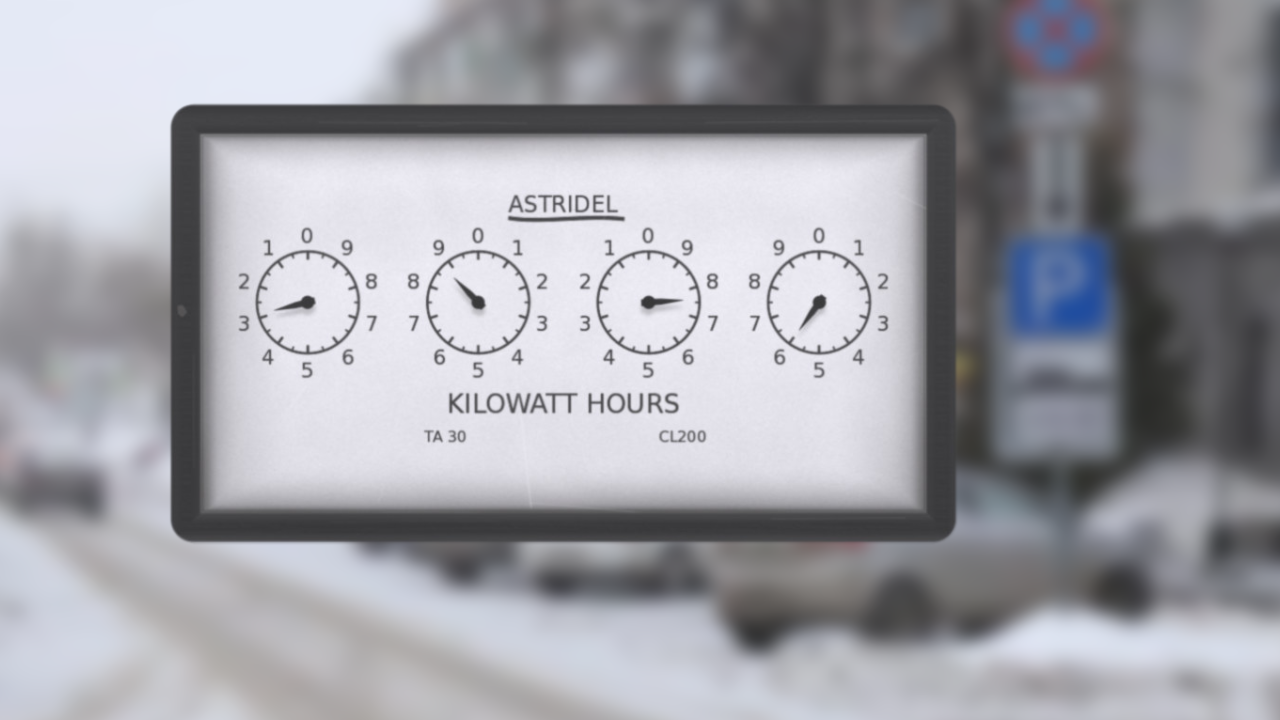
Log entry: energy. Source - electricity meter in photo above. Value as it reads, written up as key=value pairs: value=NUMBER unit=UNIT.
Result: value=2876 unit=kWh
